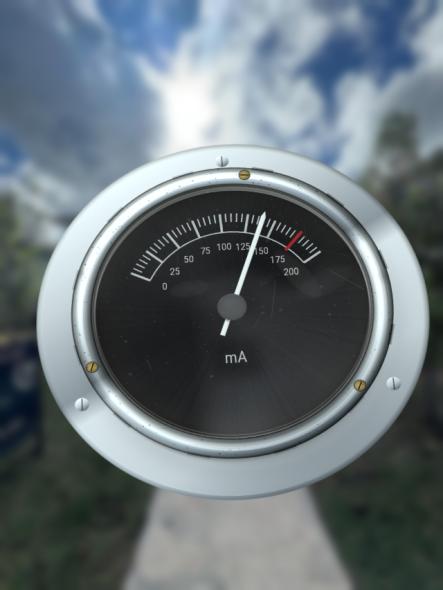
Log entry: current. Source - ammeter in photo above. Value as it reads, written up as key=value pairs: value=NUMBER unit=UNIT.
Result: value=140 unit=mA
